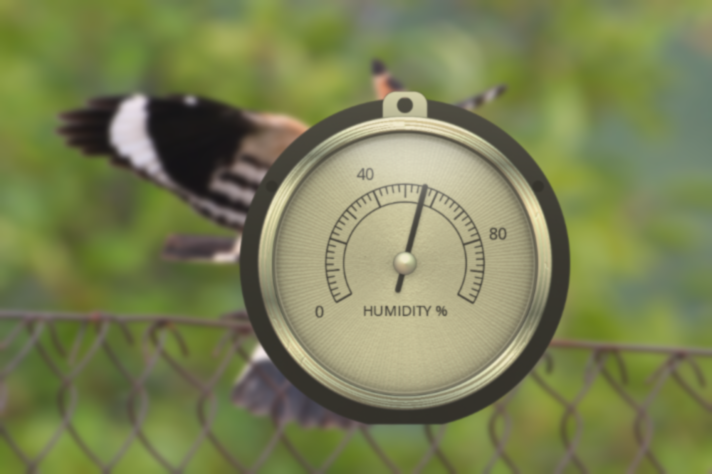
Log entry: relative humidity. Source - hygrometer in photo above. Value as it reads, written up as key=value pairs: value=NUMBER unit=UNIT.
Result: value=56 unit=%
